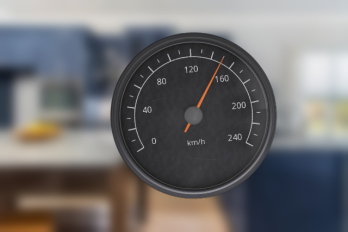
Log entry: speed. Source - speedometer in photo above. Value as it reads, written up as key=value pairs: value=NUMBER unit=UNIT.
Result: value=150 unit=km/h
